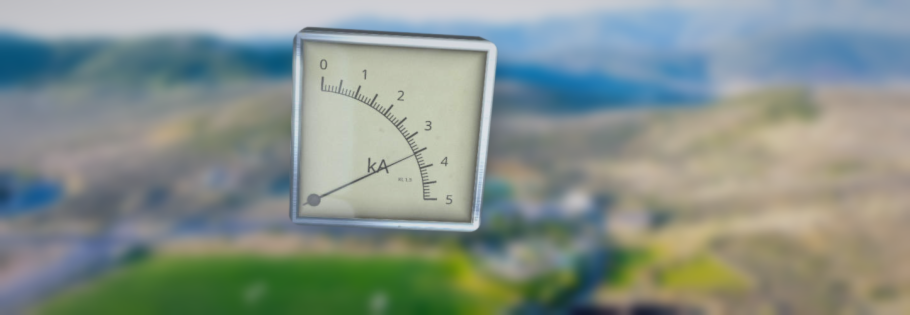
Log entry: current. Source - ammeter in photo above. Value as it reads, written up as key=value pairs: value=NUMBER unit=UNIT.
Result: value=3.5 unit=kA
